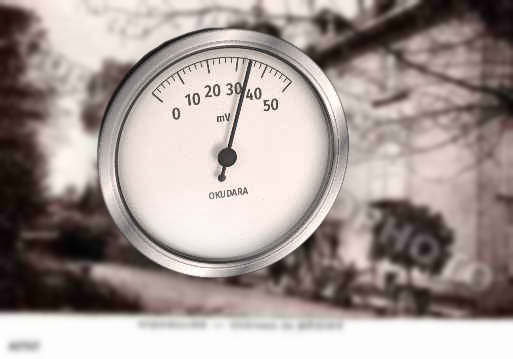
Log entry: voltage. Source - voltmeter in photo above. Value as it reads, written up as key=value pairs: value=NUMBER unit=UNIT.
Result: value=34 unit=mV
